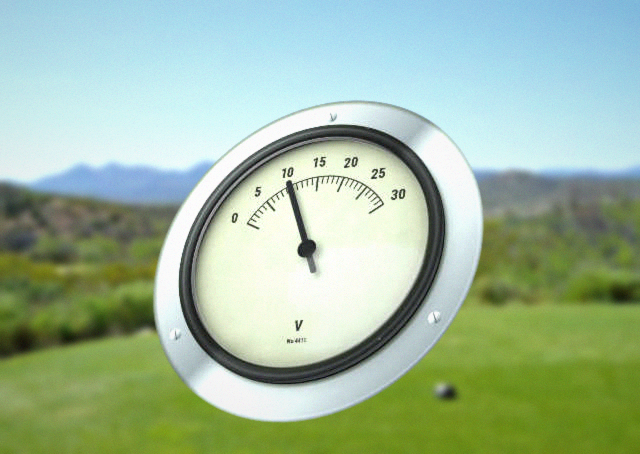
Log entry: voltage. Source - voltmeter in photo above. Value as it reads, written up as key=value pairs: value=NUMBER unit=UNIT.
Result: value=10 unit=V
